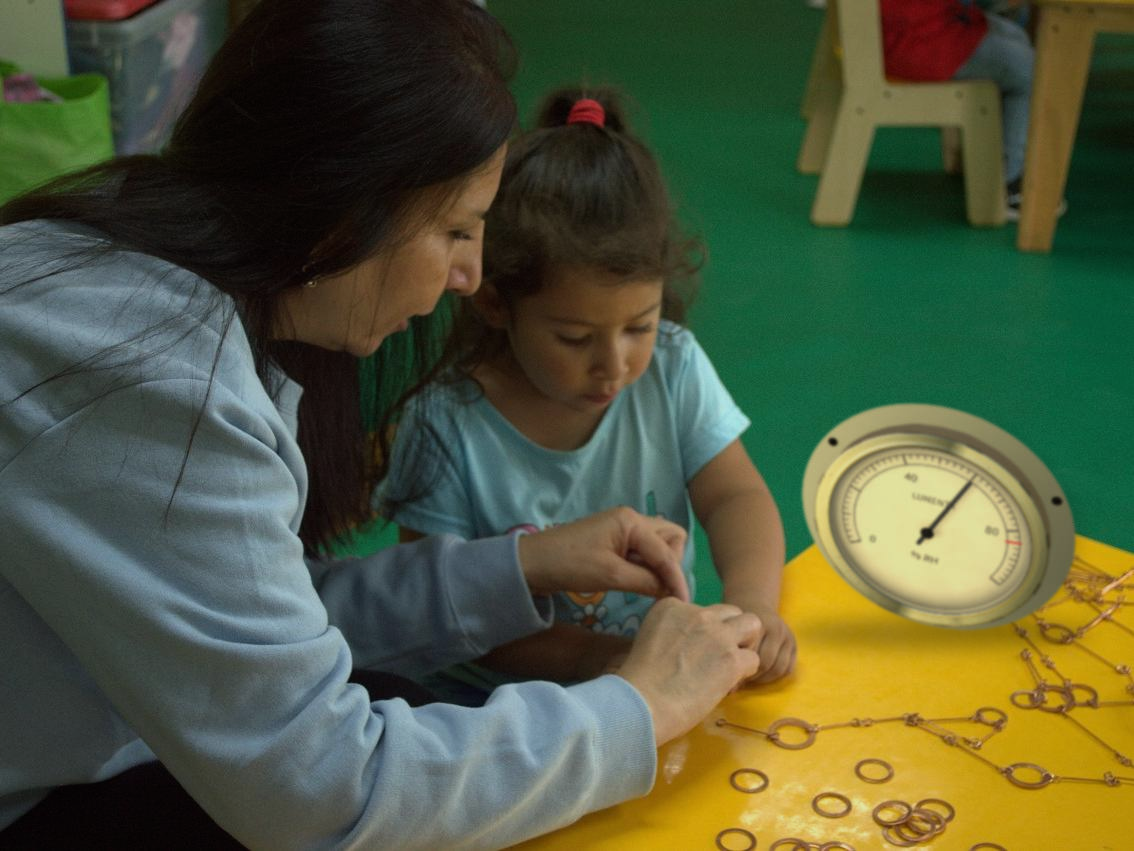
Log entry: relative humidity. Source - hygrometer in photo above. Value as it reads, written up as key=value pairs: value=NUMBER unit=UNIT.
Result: value=60 unit=%
